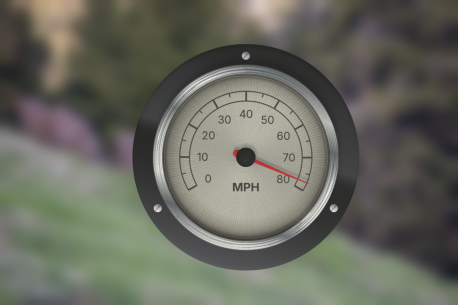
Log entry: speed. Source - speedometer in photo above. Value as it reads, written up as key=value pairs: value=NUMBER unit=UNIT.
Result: value=77.5 unit=mph
